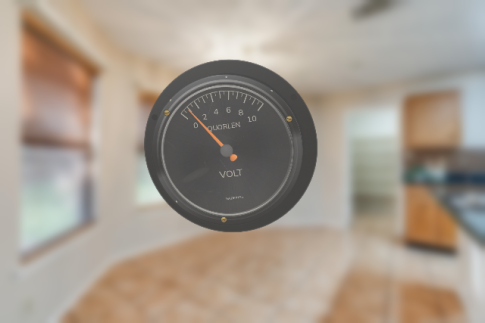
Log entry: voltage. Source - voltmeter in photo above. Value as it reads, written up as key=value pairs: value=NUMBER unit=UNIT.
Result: value=1 unit=V
